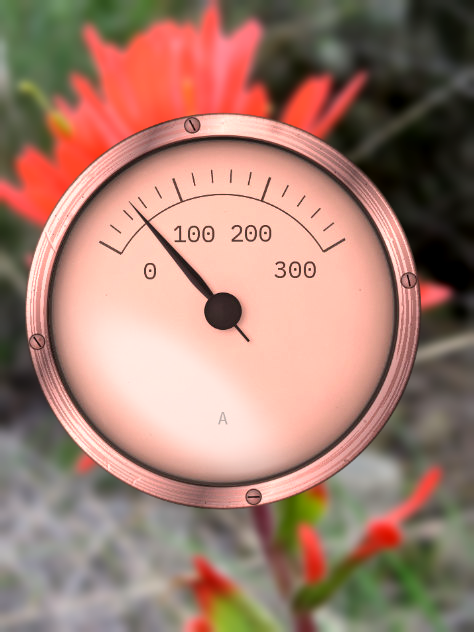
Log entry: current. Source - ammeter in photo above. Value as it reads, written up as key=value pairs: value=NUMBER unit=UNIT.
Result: value=50 unit=A
